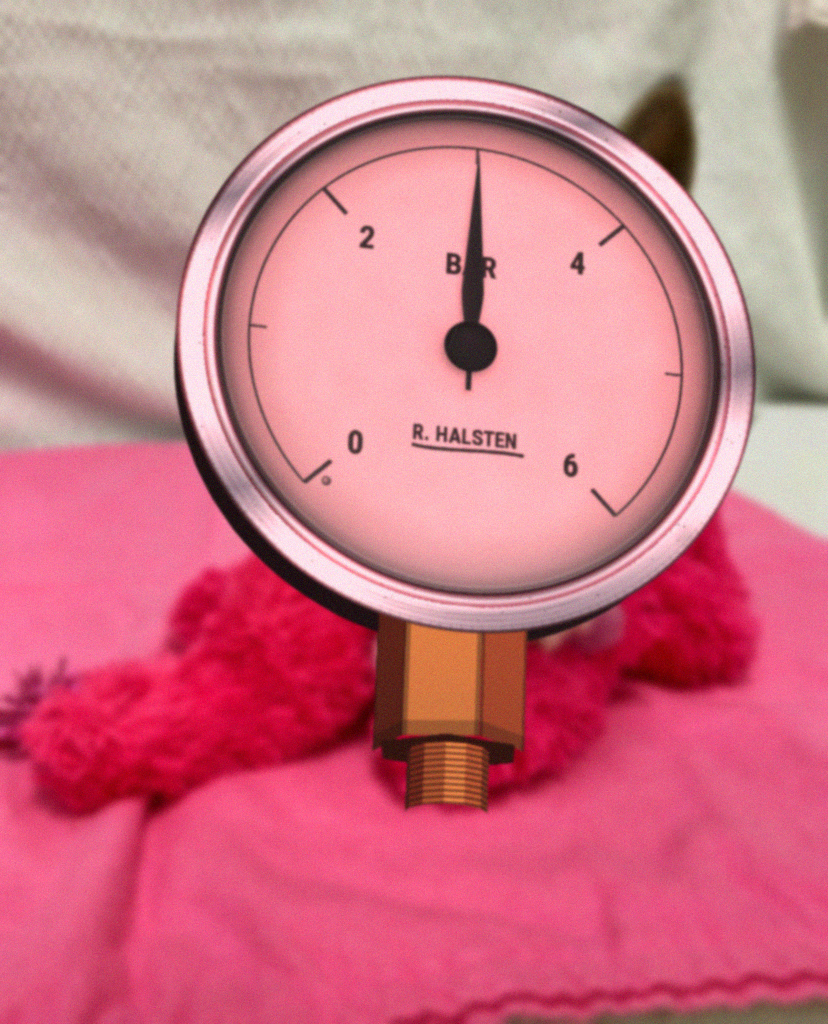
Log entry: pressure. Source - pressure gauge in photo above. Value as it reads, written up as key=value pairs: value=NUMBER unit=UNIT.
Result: value=3 unit=bar
